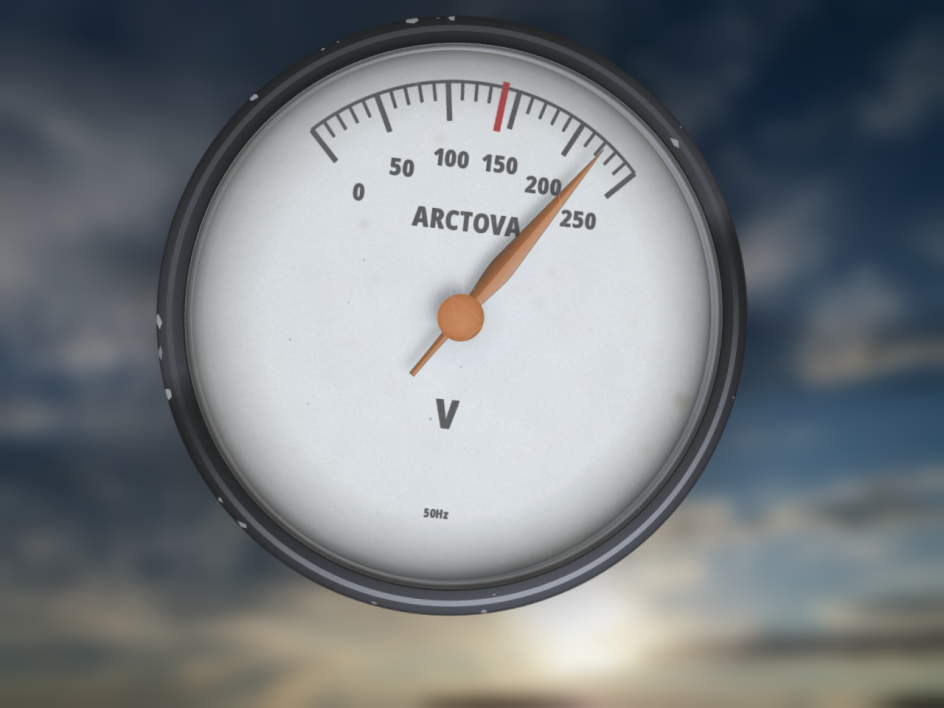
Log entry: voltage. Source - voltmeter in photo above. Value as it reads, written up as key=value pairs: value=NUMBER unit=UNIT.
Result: value=220 unit=V
